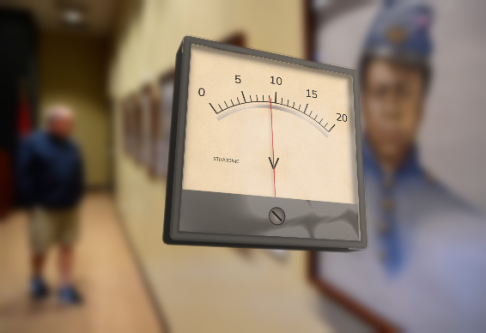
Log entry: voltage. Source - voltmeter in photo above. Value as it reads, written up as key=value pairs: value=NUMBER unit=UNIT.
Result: value=9 unit=V
